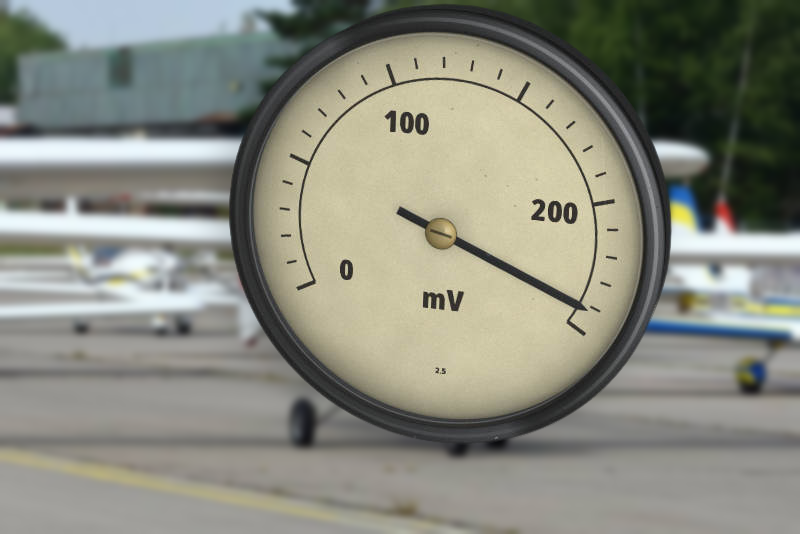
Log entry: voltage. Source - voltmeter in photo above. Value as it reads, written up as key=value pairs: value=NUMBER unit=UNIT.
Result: value=240 unit=mV
